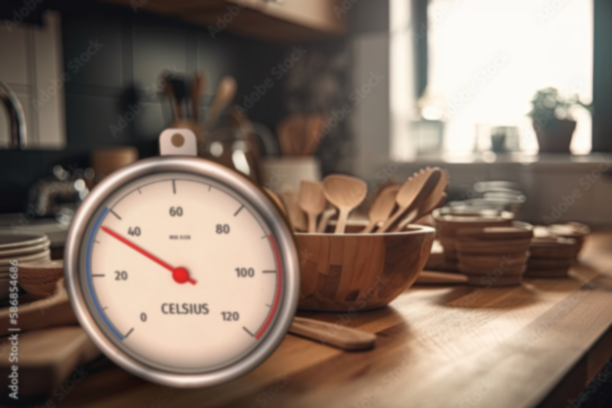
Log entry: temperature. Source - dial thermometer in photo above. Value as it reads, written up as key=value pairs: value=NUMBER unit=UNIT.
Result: value=35 unit=°C
